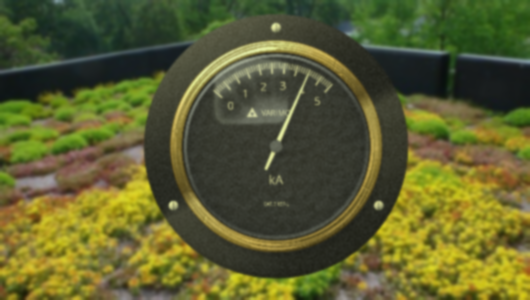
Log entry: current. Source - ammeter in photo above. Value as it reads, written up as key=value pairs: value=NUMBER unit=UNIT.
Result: value=4 unit=kA
